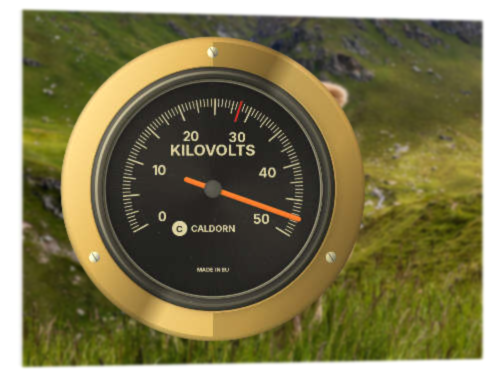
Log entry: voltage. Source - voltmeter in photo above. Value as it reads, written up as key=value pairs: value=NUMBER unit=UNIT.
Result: value=47.5 unit=kV
